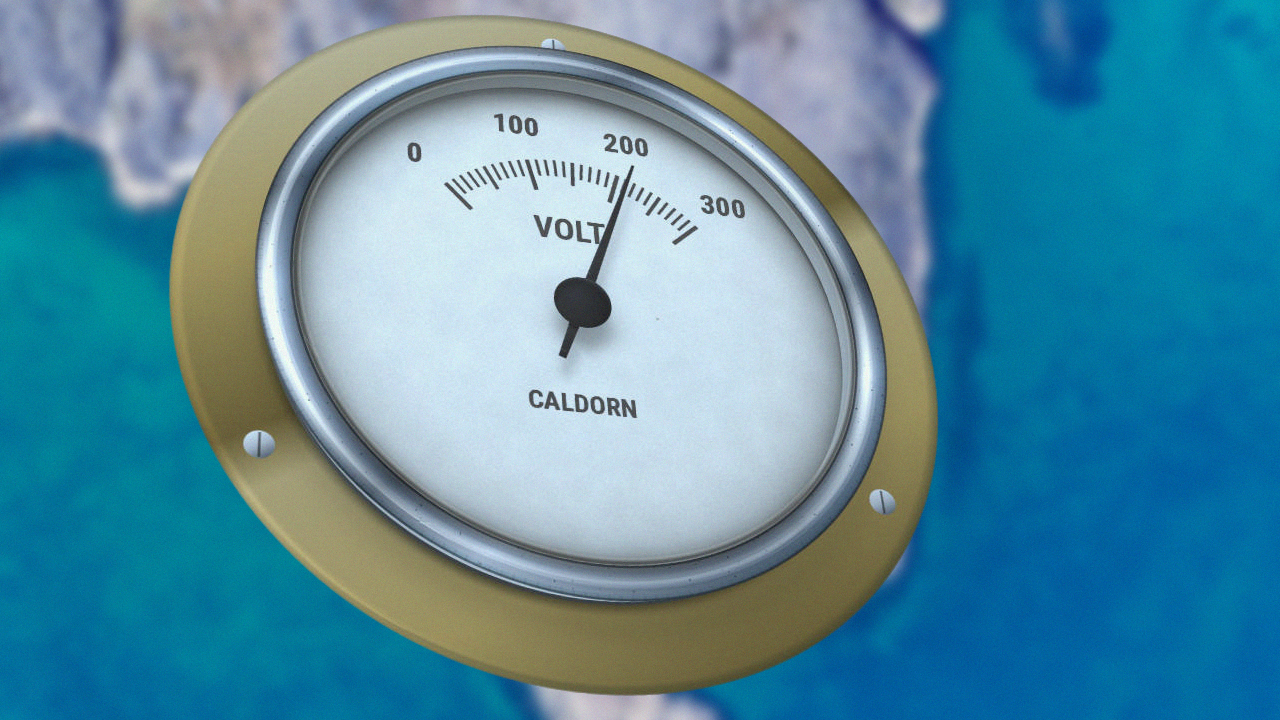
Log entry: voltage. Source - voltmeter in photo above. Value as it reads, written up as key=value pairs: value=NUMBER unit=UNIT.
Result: value=210 unit=V
